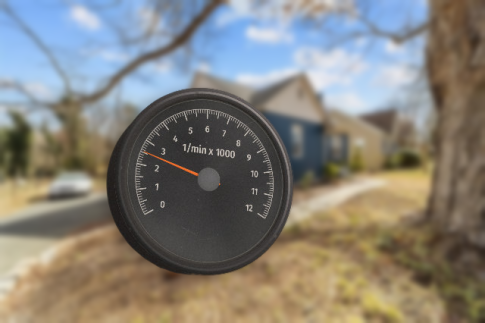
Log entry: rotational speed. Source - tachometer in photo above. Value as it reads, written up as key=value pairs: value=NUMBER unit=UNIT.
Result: value=2500 unit=rpm
